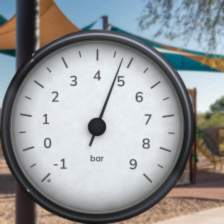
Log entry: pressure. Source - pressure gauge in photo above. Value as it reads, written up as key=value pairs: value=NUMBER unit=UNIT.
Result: value=4.75 unit=bar
